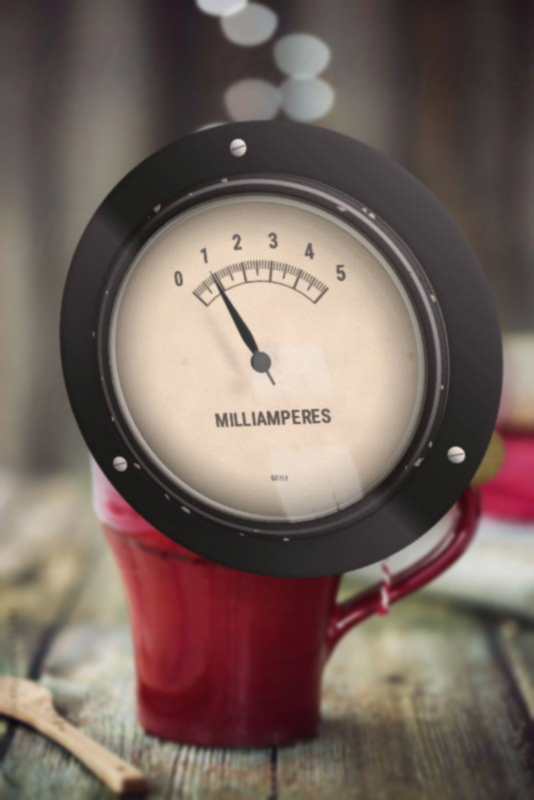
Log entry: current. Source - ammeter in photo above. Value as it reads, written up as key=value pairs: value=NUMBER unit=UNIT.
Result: value=1 unit=mA
